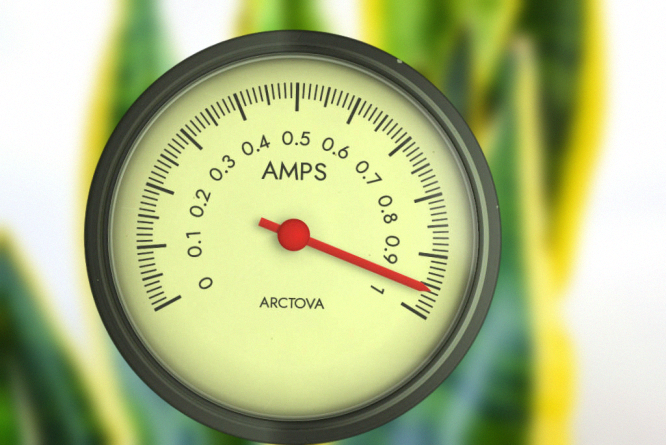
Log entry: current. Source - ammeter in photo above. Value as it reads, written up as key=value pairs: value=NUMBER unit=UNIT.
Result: value=0.96 unit=A
